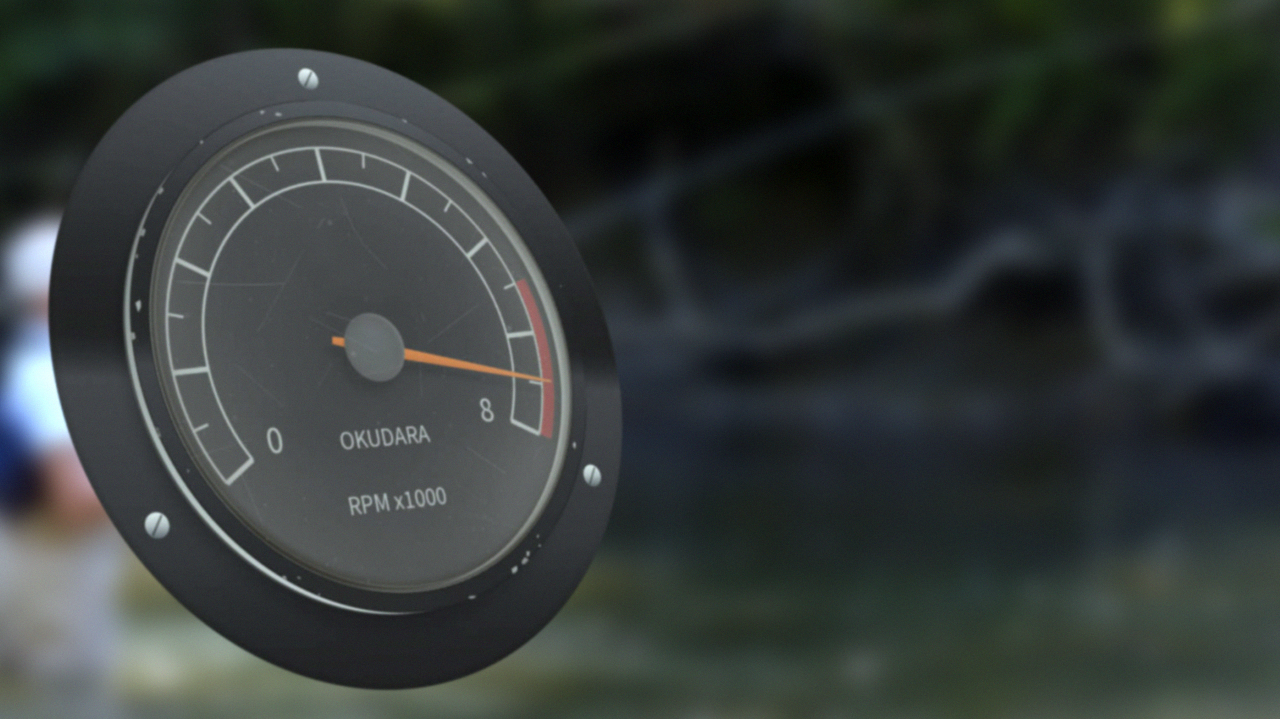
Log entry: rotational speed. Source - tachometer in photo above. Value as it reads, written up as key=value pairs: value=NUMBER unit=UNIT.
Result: value=7500 unit=rpm
